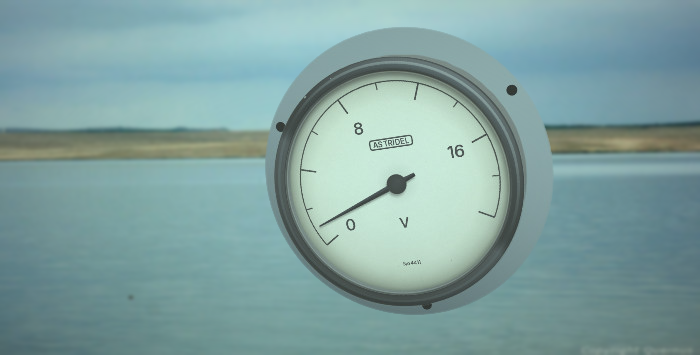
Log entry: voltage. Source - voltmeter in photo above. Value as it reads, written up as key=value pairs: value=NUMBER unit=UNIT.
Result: value=1 unit=V
